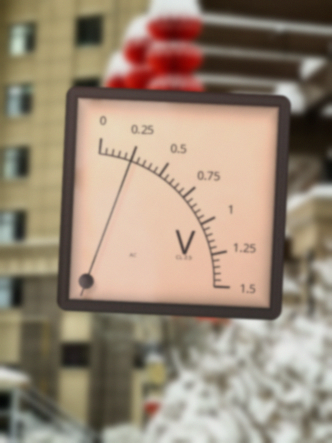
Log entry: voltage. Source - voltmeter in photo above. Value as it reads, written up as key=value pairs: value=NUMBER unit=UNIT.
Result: value=0.25 unit=V
